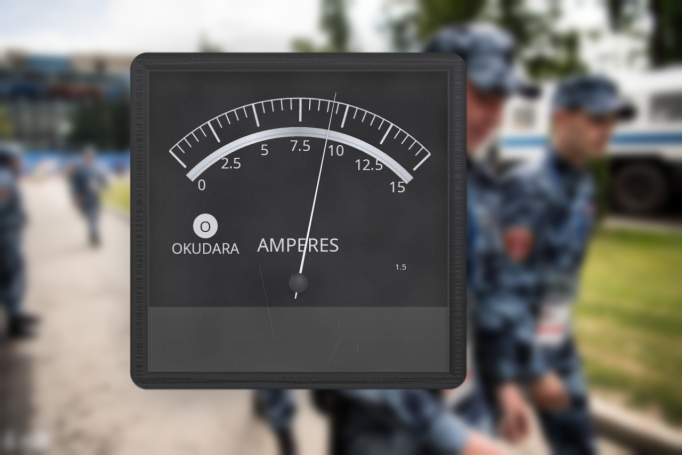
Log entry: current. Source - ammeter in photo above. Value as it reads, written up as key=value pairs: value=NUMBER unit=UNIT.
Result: value=9.25 unit=A
